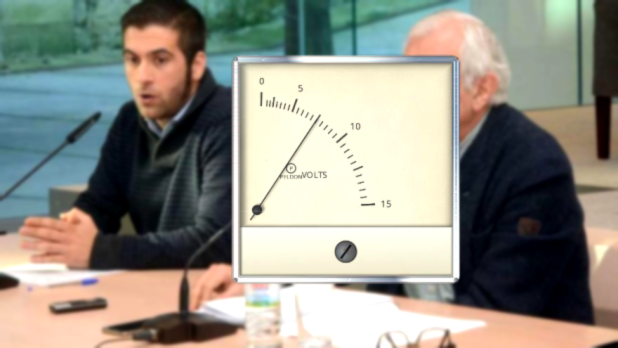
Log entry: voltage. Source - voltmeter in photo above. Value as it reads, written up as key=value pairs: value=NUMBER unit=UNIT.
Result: value=7.5 unit=V
